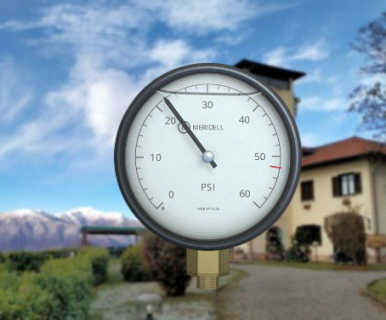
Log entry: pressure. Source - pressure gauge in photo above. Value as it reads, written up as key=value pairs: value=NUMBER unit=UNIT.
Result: value=22 unit=psi
